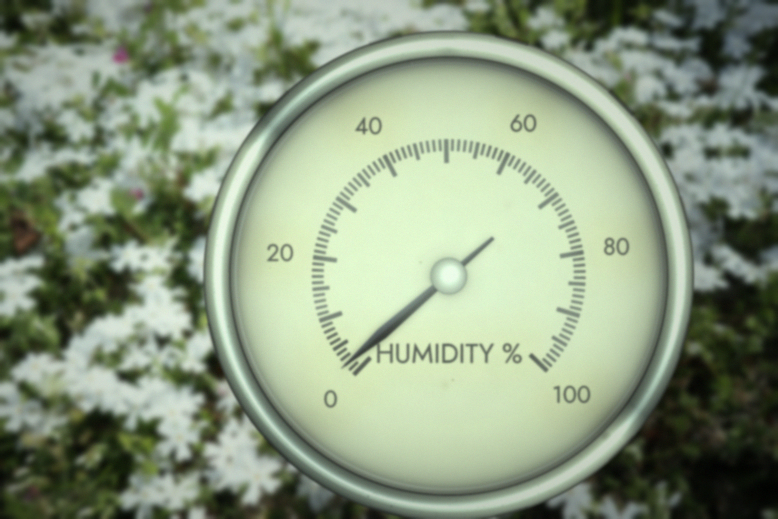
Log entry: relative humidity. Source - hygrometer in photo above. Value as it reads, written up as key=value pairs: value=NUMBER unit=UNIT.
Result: value=2 unit=%
